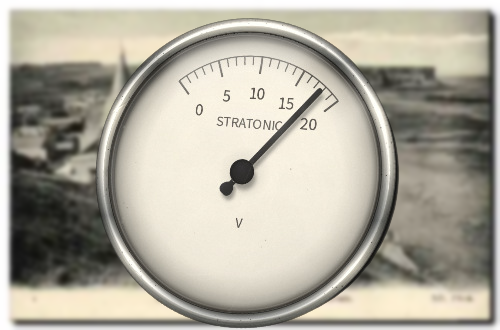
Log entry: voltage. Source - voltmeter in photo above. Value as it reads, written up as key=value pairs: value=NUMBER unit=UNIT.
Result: value=18 unit=V
